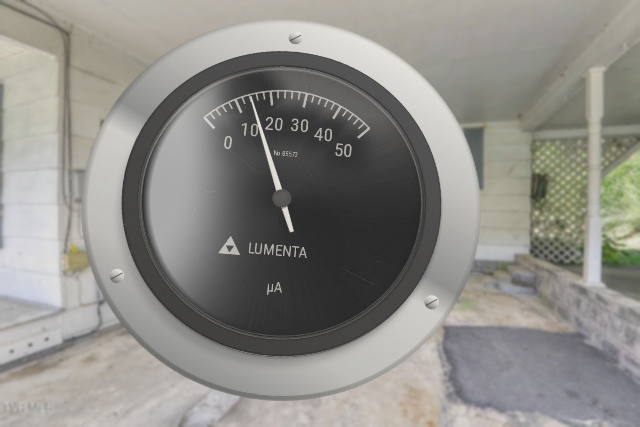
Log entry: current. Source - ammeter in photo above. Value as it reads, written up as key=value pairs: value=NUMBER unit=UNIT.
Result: value=14 unit=µA
